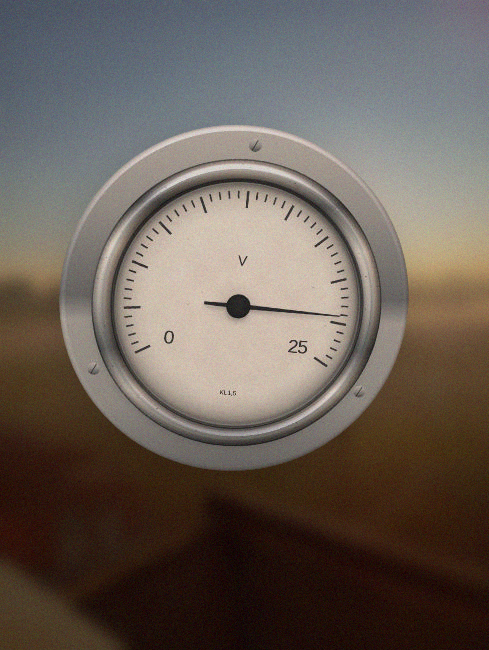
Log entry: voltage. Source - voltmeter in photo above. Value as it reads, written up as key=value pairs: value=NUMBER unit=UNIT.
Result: value=22 unit=V
